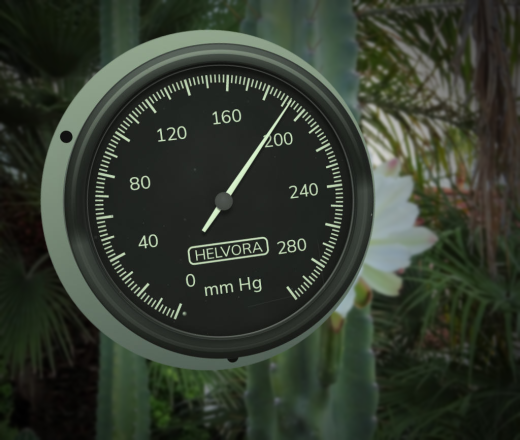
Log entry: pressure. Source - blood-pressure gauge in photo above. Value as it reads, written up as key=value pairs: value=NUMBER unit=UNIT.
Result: value=192 unit=mmHg
